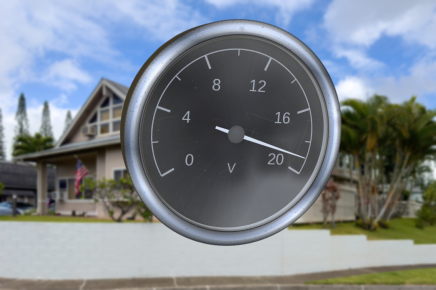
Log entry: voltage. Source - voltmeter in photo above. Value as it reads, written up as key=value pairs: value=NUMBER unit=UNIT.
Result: value=19 unit=V
